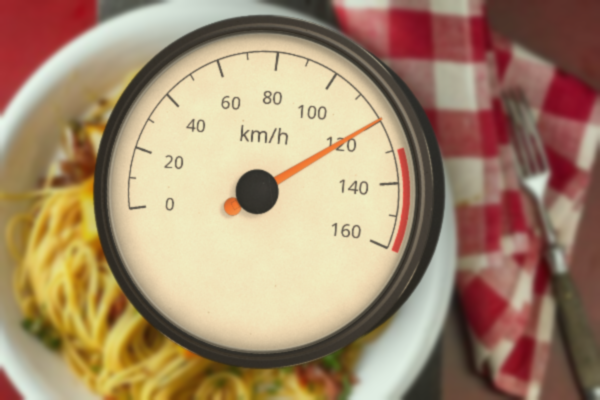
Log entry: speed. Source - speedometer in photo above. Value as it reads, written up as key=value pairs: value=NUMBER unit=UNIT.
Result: value=120 unit=km/h
